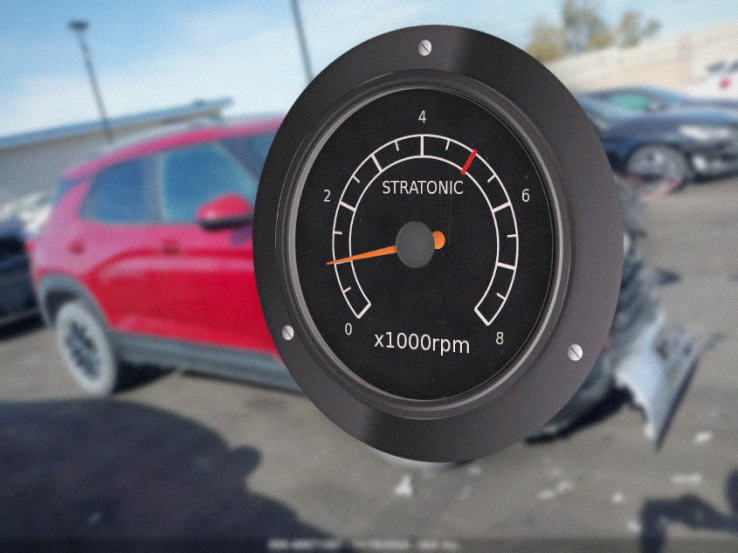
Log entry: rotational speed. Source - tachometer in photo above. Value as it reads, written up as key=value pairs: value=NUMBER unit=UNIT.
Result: value=1000 unit=rpm
